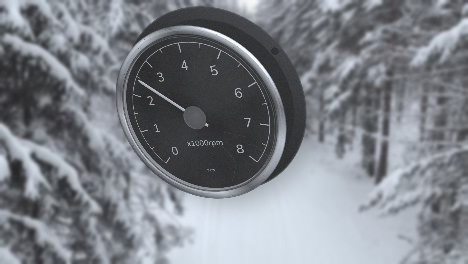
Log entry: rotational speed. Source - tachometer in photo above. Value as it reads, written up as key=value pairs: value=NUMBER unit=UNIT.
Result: value=2500 unit=rpm
